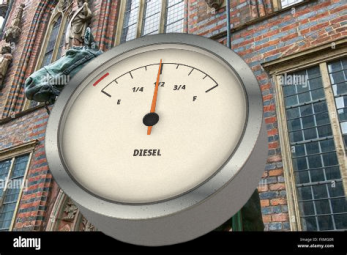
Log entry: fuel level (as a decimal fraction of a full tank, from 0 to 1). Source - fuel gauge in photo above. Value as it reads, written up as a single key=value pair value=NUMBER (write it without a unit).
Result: value=0.5
